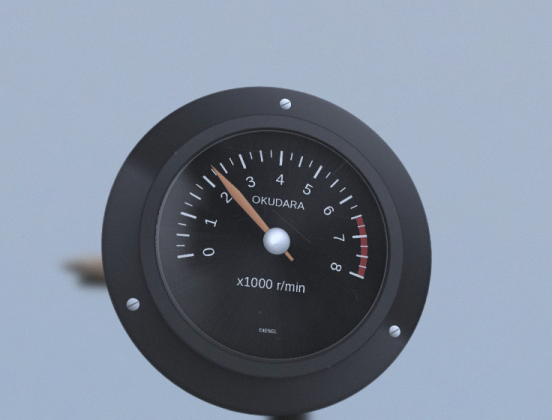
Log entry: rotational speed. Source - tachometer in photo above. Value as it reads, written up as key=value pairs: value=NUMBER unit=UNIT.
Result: value=2250 unit=rpm
